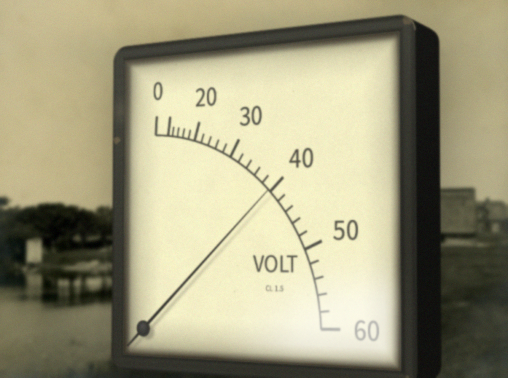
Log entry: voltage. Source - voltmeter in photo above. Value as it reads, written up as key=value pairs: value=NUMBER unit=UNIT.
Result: value=40 unit=V
